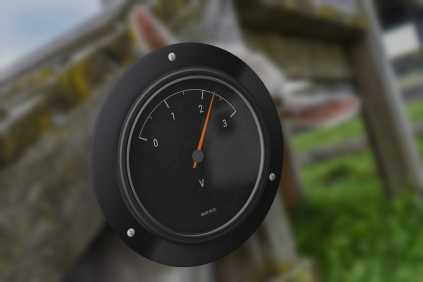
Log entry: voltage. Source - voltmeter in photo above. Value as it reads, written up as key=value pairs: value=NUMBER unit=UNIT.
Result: value=2.25 unit=V
